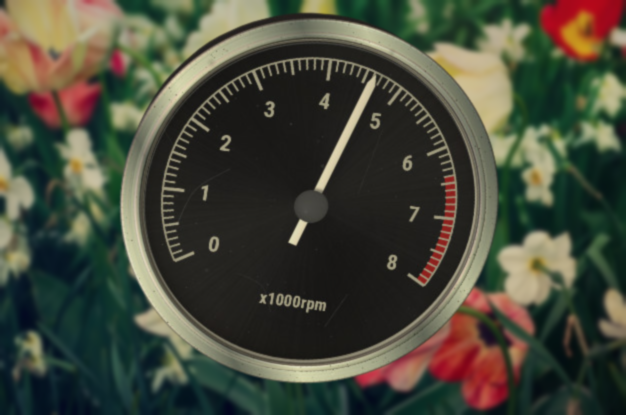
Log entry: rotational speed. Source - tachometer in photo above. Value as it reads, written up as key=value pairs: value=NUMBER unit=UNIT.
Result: value=4600 unit=rpm
